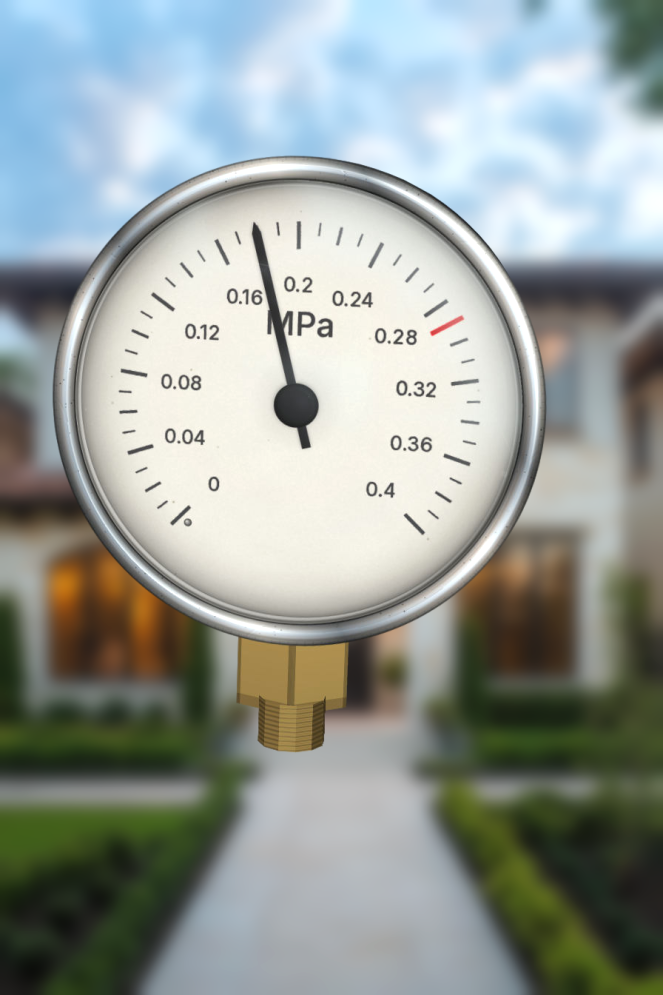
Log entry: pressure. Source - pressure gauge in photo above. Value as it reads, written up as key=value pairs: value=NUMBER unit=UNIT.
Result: value=0.18 unit=MPa
